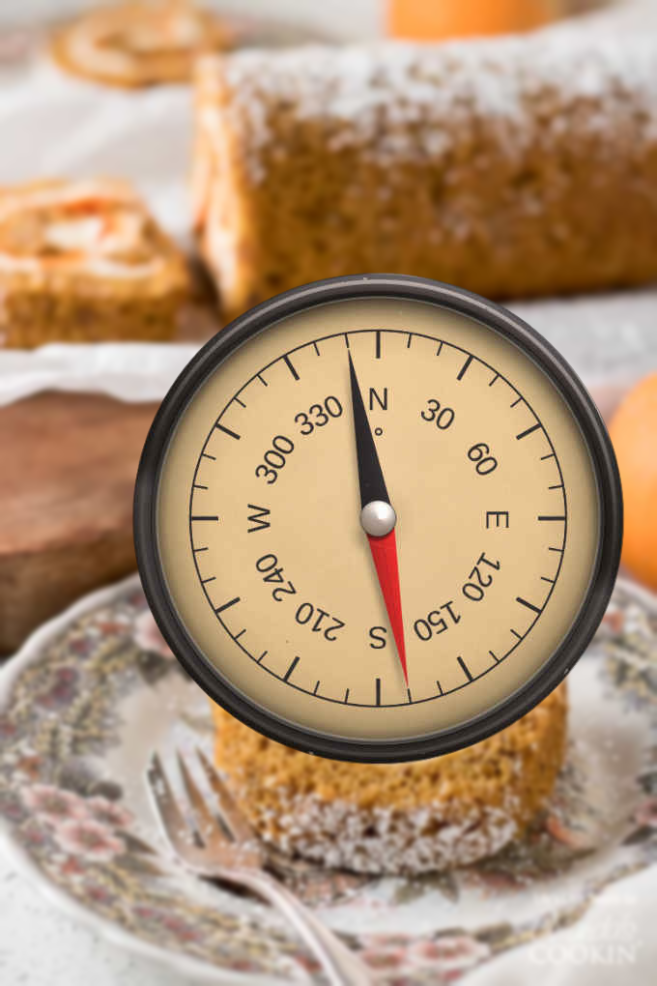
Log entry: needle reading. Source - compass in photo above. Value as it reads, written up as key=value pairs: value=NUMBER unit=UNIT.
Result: value=170 unit=°
